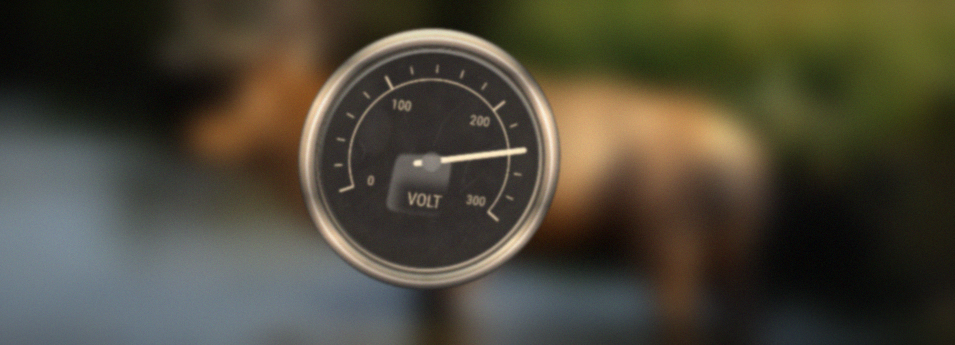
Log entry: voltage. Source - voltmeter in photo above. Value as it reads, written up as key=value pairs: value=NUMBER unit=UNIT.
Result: value=240 unit=V
